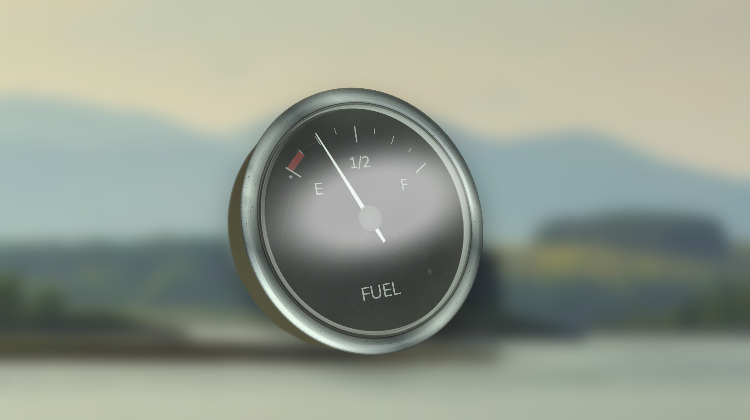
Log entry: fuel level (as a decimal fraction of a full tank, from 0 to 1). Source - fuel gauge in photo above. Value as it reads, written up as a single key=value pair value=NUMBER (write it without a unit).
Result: value=0.25
